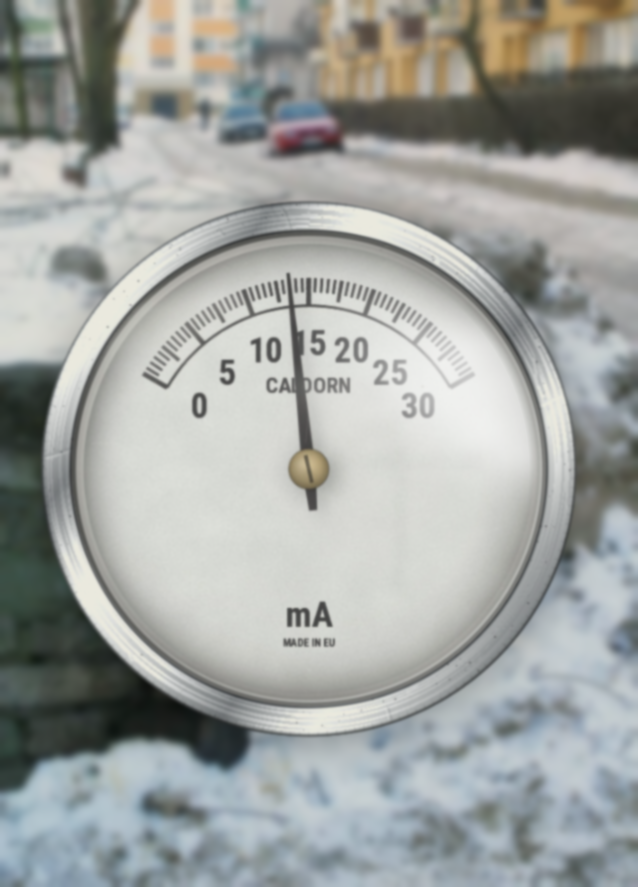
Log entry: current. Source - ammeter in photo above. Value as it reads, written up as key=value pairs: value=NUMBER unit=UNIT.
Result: value=13.5 unit=mA
